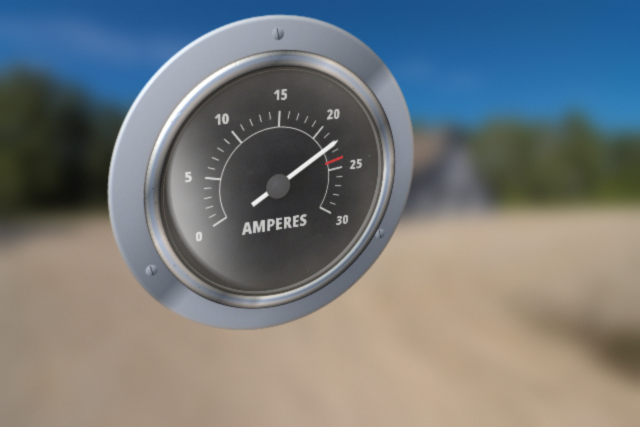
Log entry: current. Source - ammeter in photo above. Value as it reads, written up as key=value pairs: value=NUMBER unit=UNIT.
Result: value=22 unit=A
